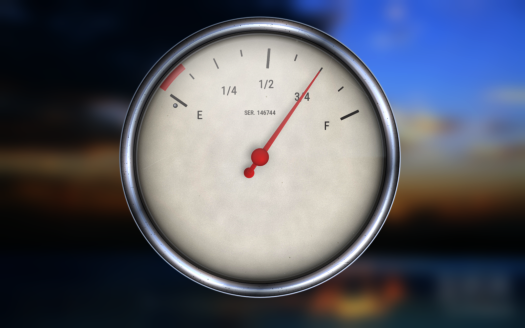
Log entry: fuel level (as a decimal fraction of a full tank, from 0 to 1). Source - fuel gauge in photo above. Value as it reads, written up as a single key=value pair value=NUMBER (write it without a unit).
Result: value=0.75
